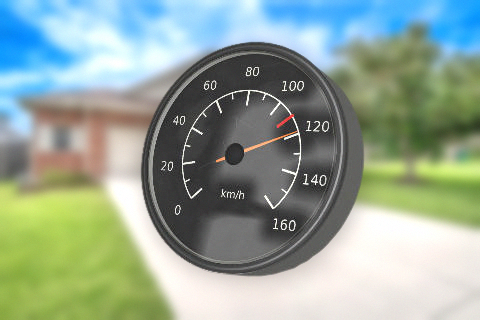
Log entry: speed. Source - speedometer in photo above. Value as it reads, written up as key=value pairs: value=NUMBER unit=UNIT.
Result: value=120 unit=km/h
